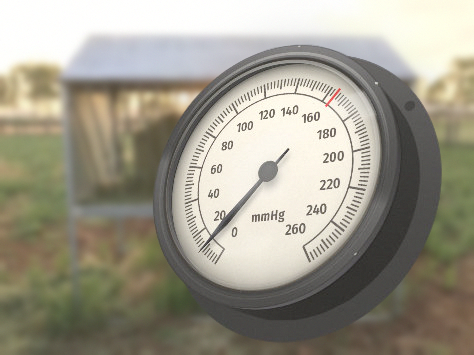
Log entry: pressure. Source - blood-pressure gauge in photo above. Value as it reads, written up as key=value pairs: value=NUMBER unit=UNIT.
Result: value=10 unit=mmHg
